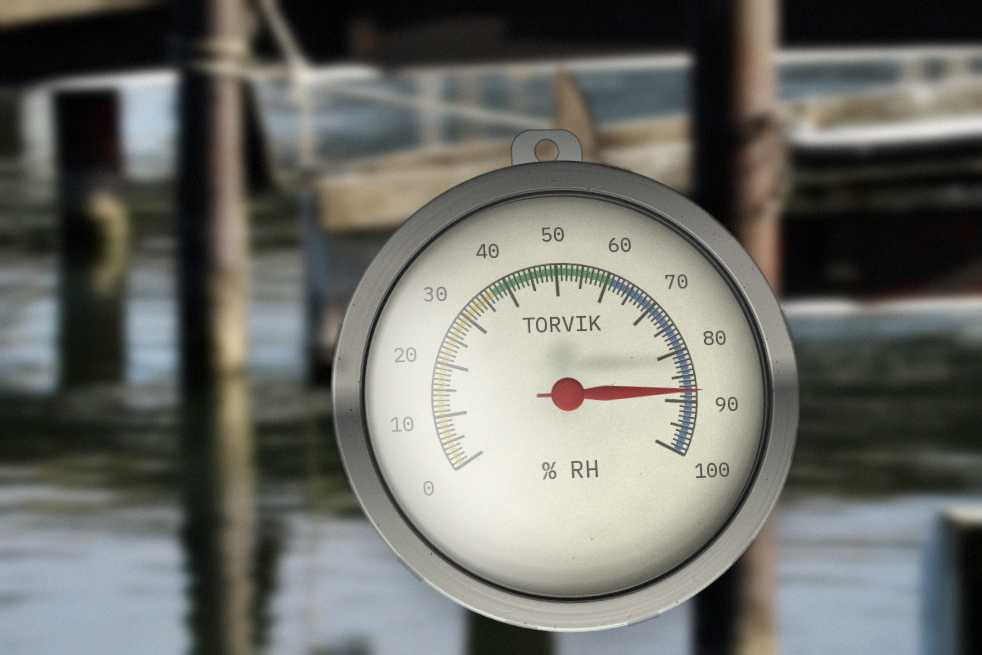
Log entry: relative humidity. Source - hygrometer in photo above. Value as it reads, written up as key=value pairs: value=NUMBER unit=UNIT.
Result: value=88 unit=%
